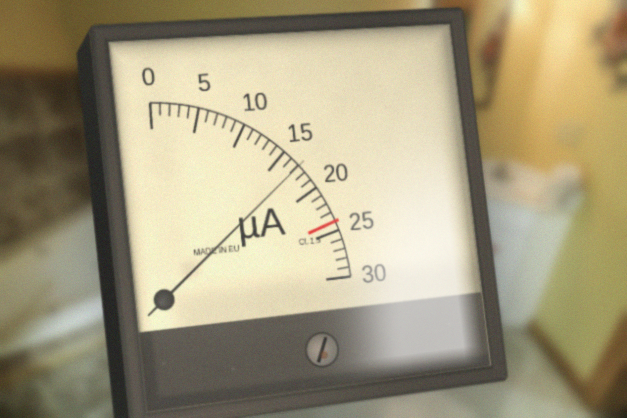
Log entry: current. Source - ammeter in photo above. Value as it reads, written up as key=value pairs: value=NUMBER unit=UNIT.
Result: value=17 unit=µA
